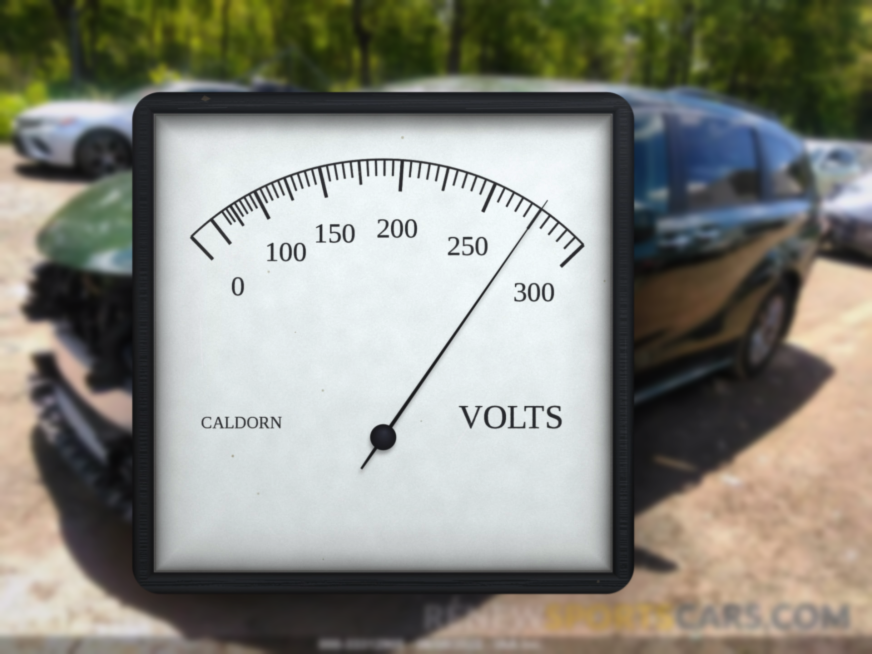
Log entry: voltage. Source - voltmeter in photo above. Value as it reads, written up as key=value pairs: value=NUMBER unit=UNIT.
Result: value=275 unit=V
